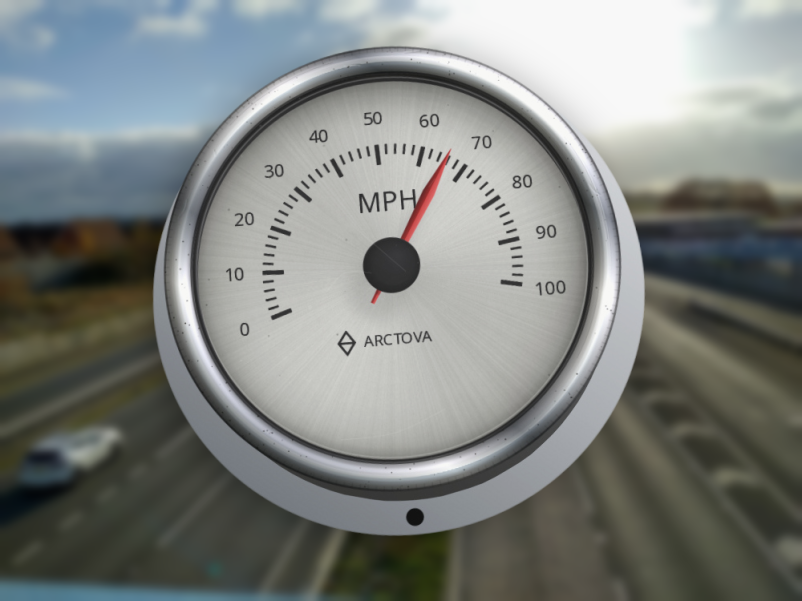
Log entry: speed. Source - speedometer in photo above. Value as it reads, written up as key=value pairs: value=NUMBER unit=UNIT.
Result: value=66 unit=mph
